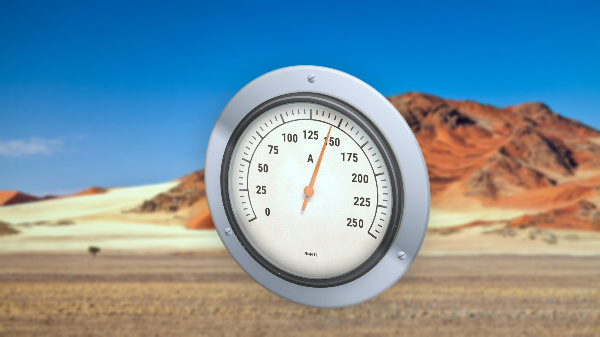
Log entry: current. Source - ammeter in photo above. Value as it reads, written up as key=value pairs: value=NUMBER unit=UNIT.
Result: value=145 unit=A
